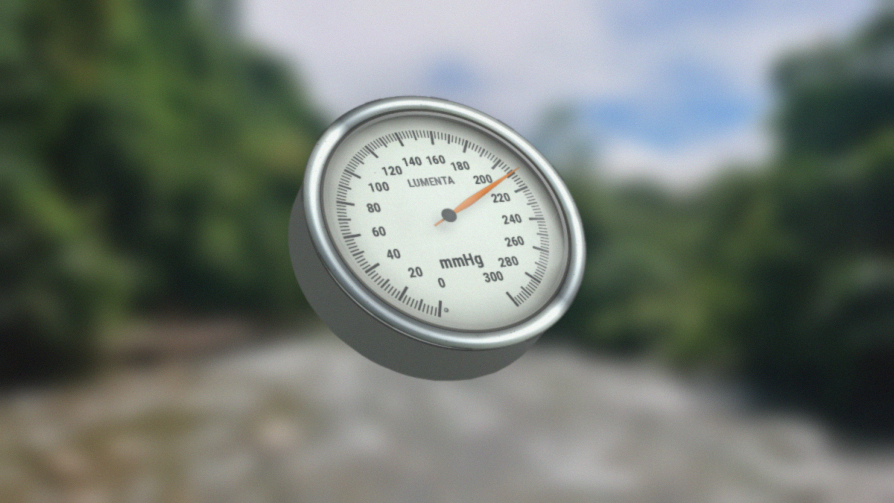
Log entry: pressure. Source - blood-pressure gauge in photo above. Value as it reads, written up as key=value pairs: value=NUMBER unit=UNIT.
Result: value=210 unit=mmHg
